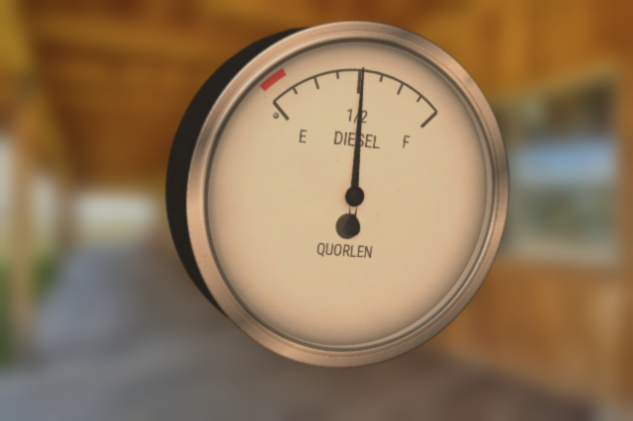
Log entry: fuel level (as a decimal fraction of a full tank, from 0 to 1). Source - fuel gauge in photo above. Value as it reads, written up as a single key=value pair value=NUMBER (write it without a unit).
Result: value=0.5
